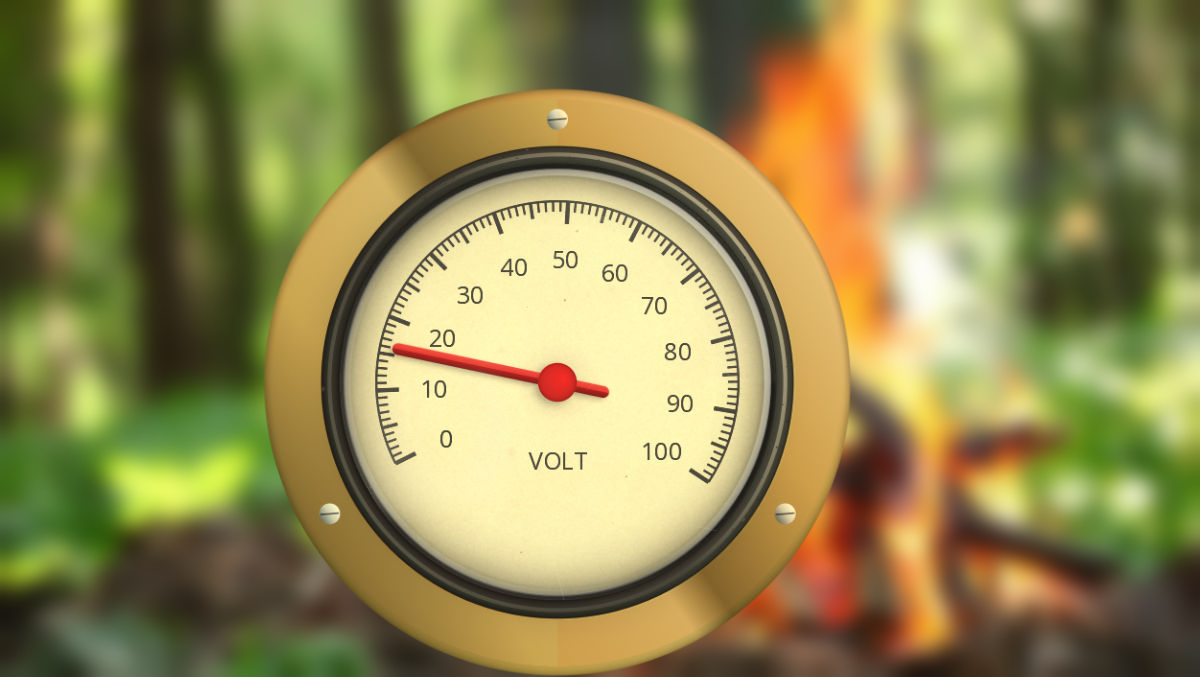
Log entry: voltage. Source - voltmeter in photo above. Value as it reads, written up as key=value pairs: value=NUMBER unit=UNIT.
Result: value=16 unit=V
